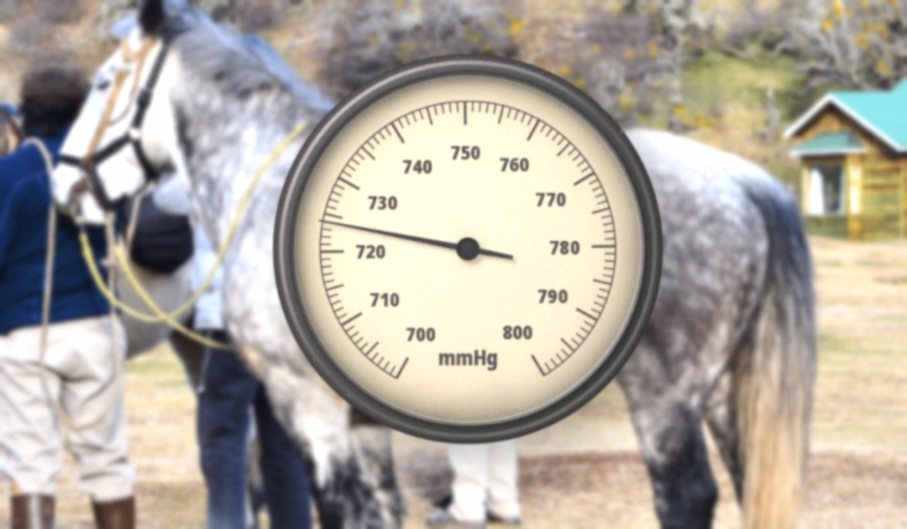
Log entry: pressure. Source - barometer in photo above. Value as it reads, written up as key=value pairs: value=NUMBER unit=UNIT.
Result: value=724 unit=mmHg
